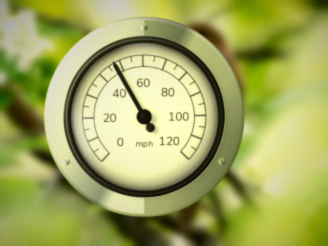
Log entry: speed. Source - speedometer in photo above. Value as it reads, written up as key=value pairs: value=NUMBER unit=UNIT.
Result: value=47.5 unit=mph
